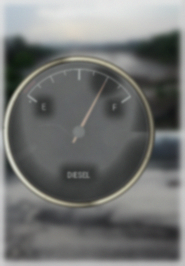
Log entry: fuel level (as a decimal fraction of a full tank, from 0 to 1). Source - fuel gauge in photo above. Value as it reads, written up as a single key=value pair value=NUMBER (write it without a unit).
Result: value=0.75
